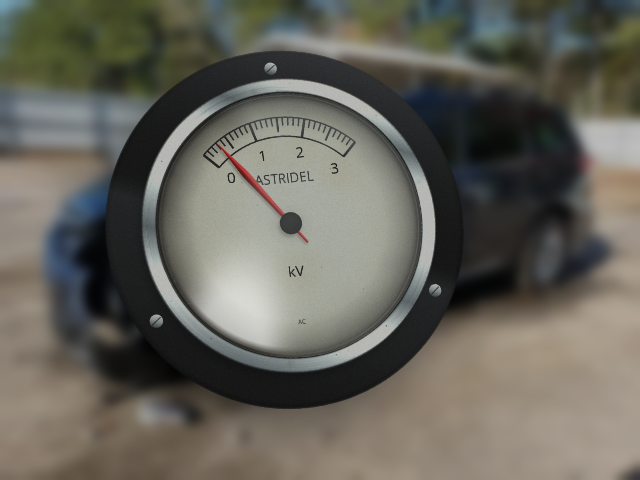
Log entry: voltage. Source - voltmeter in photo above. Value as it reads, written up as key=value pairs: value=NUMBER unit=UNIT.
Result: value=0.3 unit=kV
